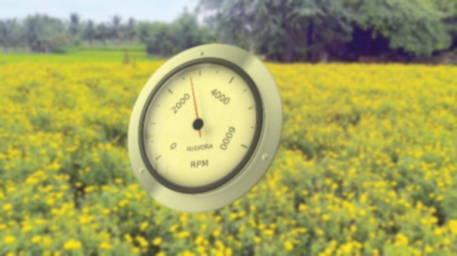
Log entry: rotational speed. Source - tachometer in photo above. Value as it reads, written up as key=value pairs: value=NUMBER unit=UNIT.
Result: value=2750 unit=rpm
